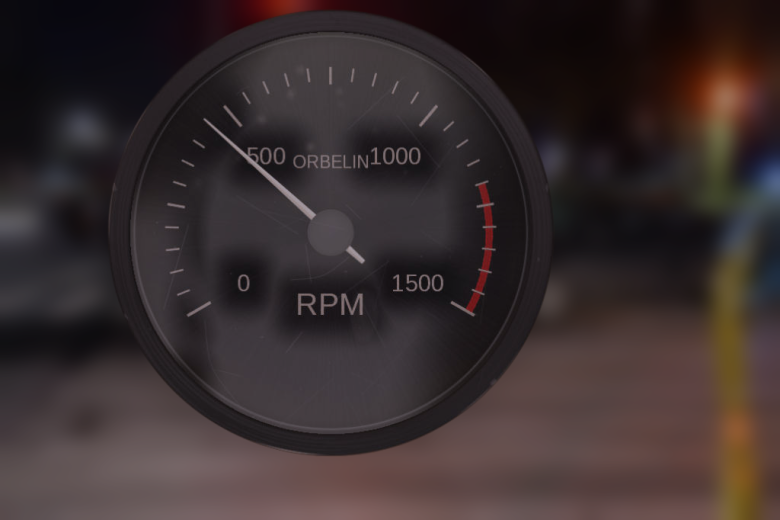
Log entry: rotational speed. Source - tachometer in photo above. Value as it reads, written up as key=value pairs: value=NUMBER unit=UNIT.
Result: value=450 unit=rpm
